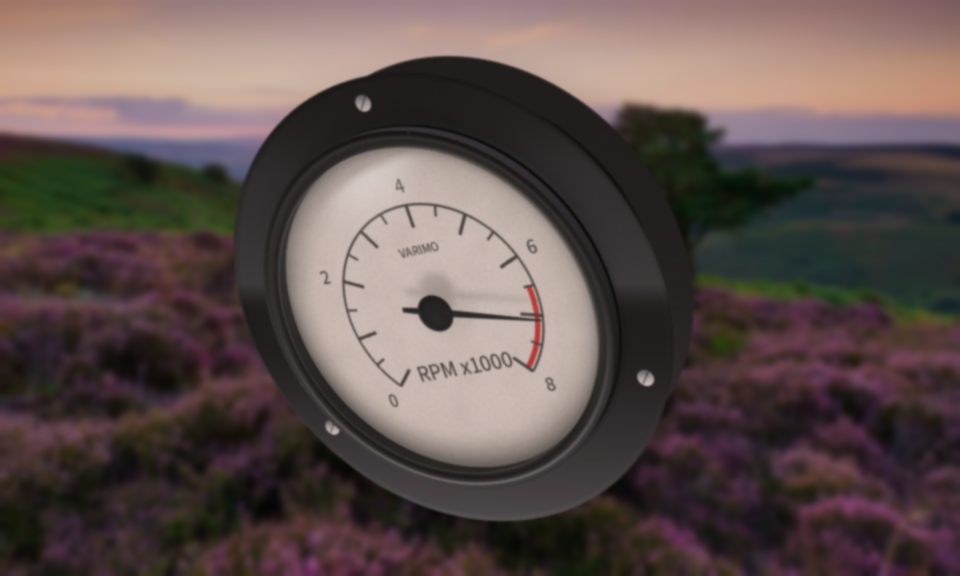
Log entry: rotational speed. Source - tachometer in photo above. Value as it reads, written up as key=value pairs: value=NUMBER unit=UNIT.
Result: value=7000 unit=rpm
